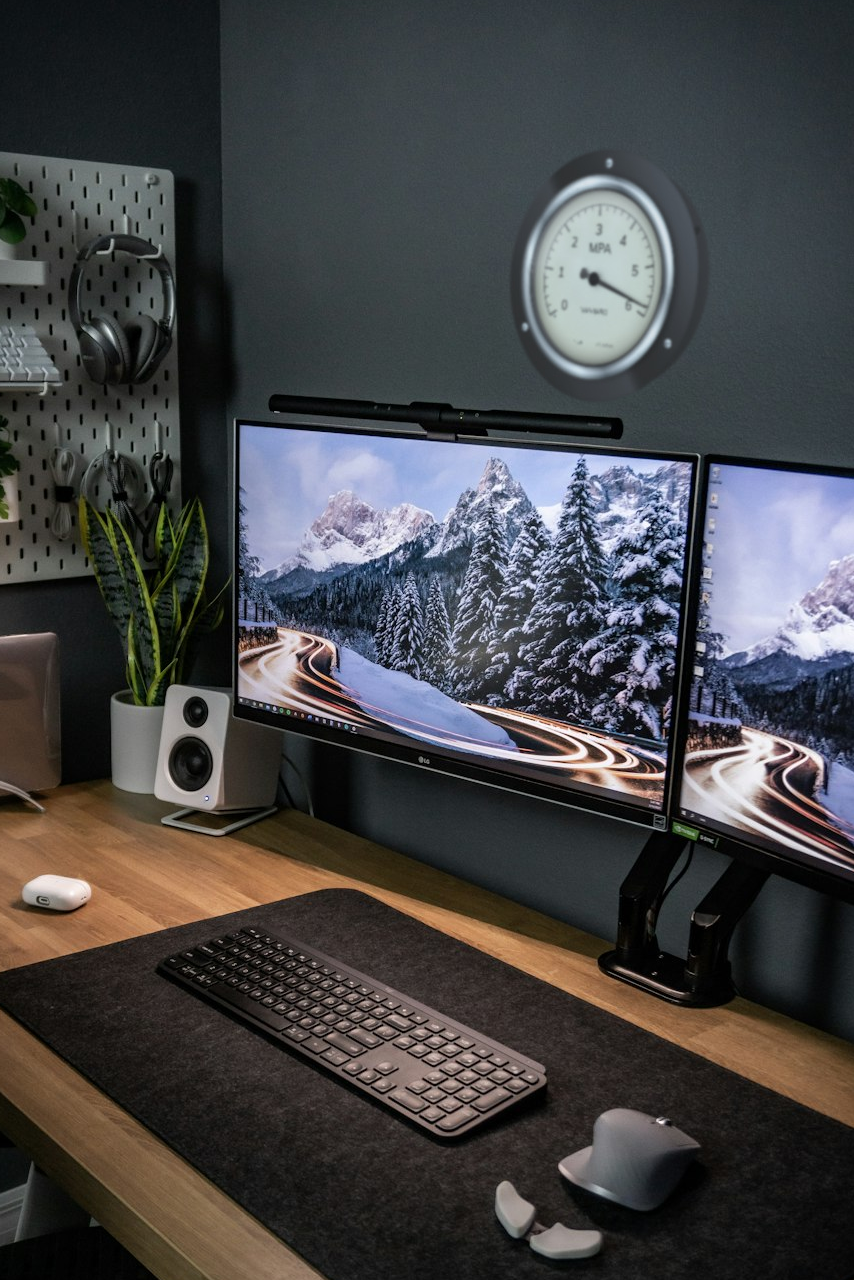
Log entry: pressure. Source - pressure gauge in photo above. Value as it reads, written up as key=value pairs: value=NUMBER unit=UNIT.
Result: value=5.8 unit=MPa
